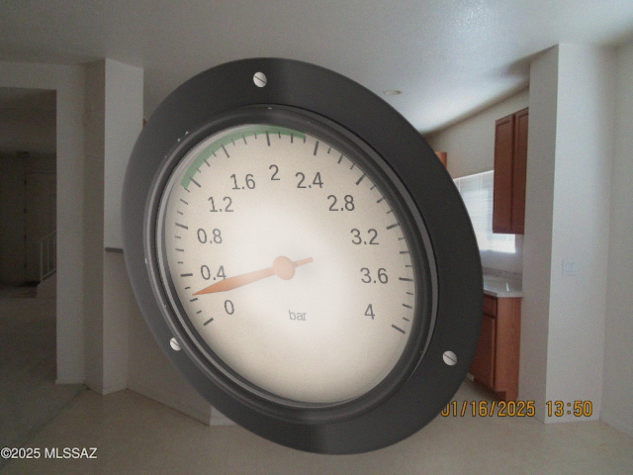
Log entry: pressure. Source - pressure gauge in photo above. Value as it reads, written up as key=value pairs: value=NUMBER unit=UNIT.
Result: value=0.25 unit=bar
